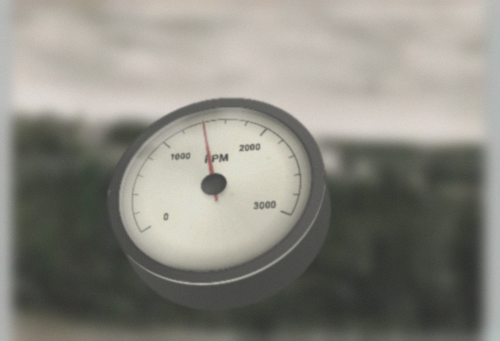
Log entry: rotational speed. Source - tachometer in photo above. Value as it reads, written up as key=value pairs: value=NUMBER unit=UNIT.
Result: value=1400 unit=rpm
